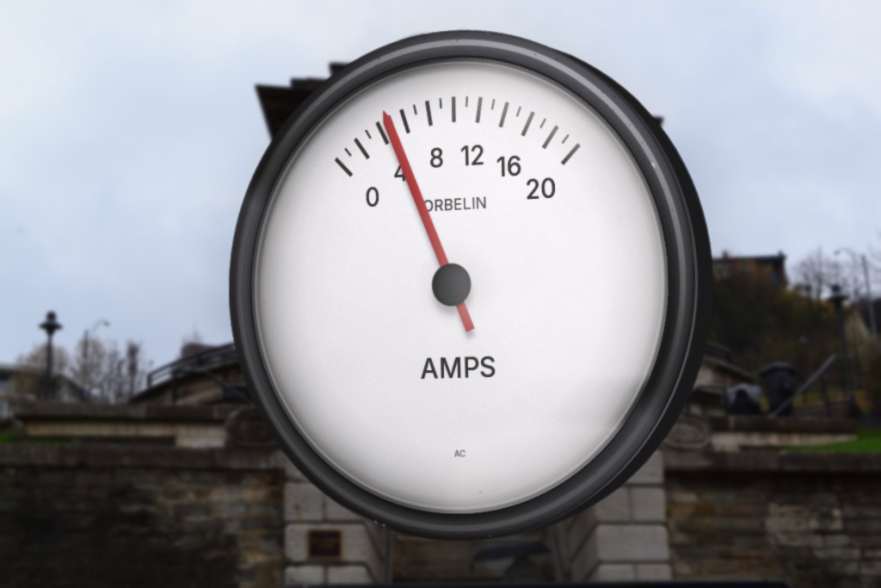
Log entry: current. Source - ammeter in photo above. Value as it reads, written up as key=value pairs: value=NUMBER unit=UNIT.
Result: value=5 unit=A
